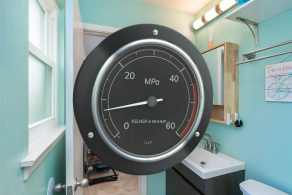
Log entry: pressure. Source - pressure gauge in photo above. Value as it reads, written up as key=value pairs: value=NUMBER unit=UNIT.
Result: value=7.5 unit=MPa
